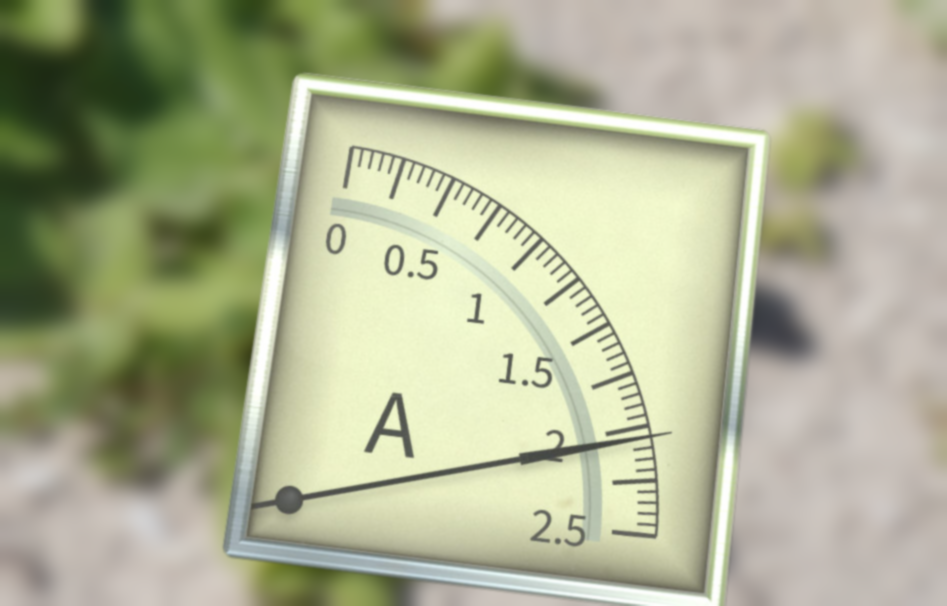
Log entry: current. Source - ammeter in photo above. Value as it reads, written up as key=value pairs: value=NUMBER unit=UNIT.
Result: value=2.05 unit=A
